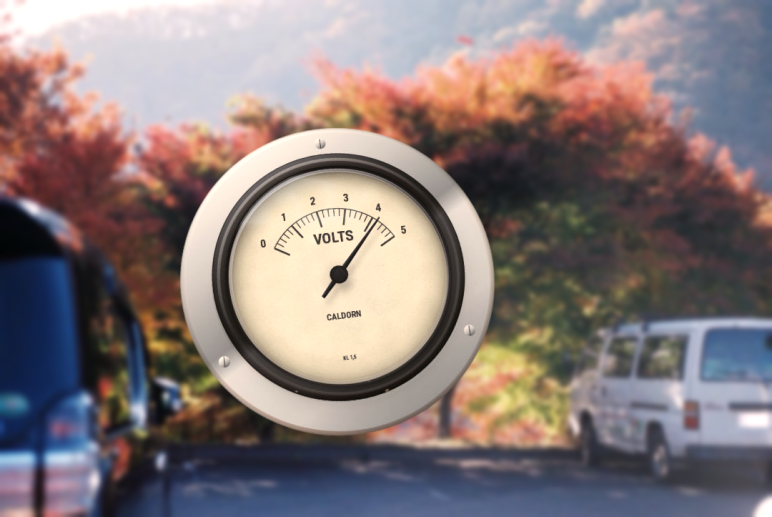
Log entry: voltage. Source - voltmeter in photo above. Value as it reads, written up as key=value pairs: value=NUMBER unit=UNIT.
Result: value=4.2 unit=V
